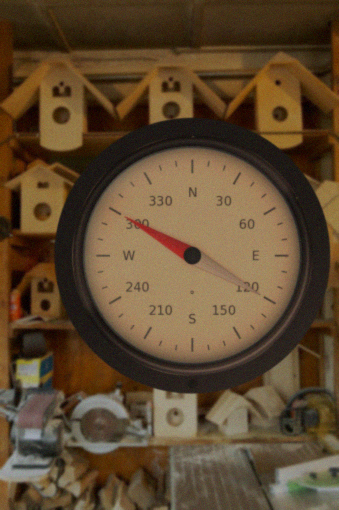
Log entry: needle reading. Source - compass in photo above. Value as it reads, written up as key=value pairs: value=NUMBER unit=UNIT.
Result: value=300 unit=°
